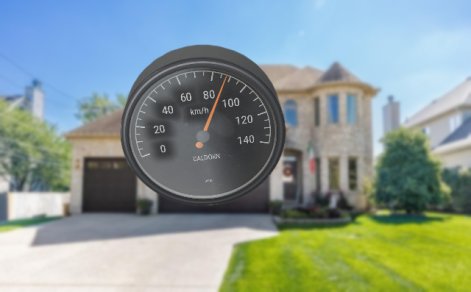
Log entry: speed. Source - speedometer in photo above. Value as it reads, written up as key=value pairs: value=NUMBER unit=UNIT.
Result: value=87.5 unit=km/h
